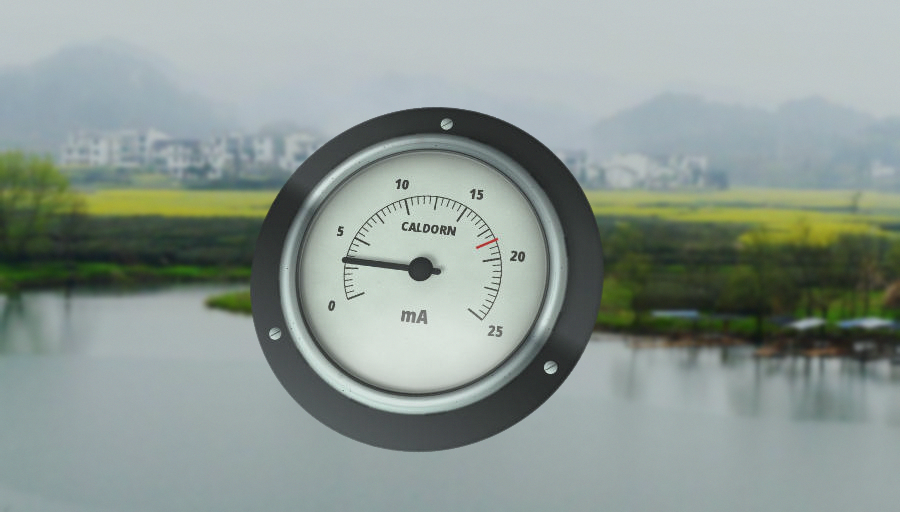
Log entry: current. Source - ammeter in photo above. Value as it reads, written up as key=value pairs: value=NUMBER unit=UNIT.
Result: value=3 unit=mA
